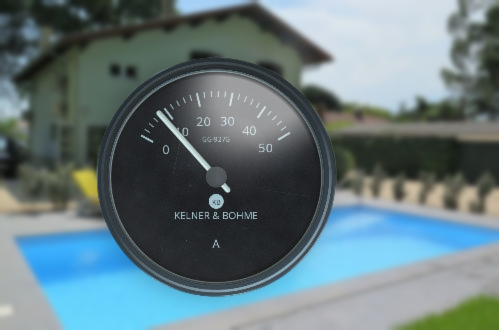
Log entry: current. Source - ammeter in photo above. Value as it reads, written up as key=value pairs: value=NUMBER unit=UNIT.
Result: value=8 unit=A
